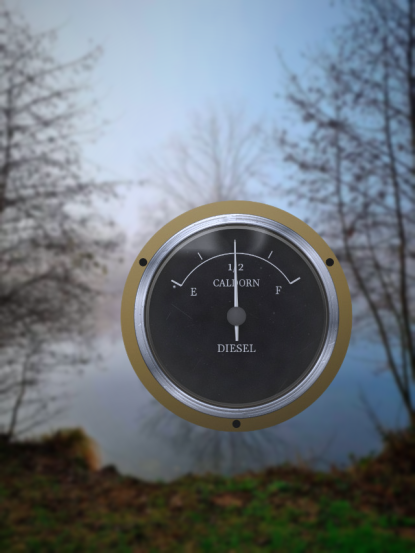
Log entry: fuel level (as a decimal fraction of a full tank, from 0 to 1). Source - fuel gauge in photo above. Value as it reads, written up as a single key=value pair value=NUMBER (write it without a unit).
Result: value=0.5
